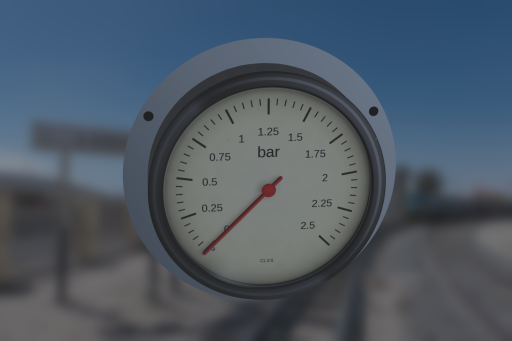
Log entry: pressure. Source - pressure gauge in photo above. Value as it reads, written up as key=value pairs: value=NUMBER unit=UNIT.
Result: value=0 unit=bar
